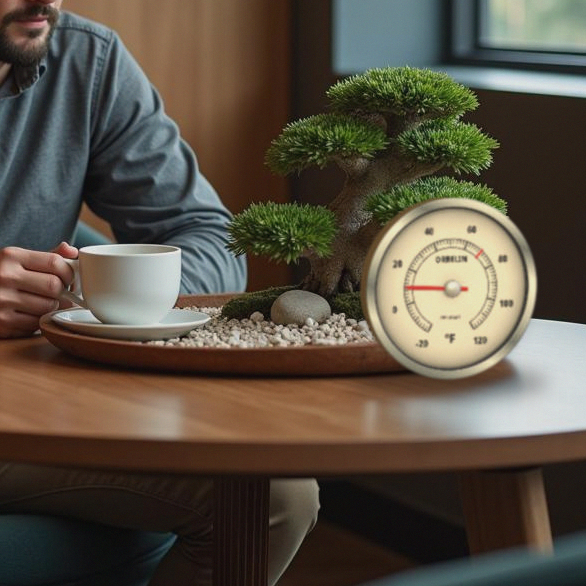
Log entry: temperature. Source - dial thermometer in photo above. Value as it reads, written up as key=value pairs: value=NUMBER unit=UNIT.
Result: value=10 unit=°F
